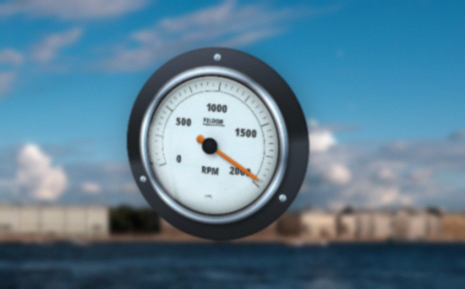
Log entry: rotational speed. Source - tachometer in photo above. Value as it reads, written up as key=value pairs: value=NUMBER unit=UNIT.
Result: value=1950 unit=rpm
